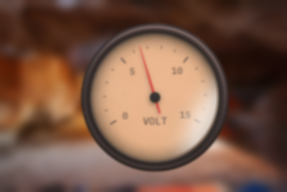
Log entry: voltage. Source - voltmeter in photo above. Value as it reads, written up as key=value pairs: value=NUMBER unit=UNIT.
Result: value=6.5 unit=V
